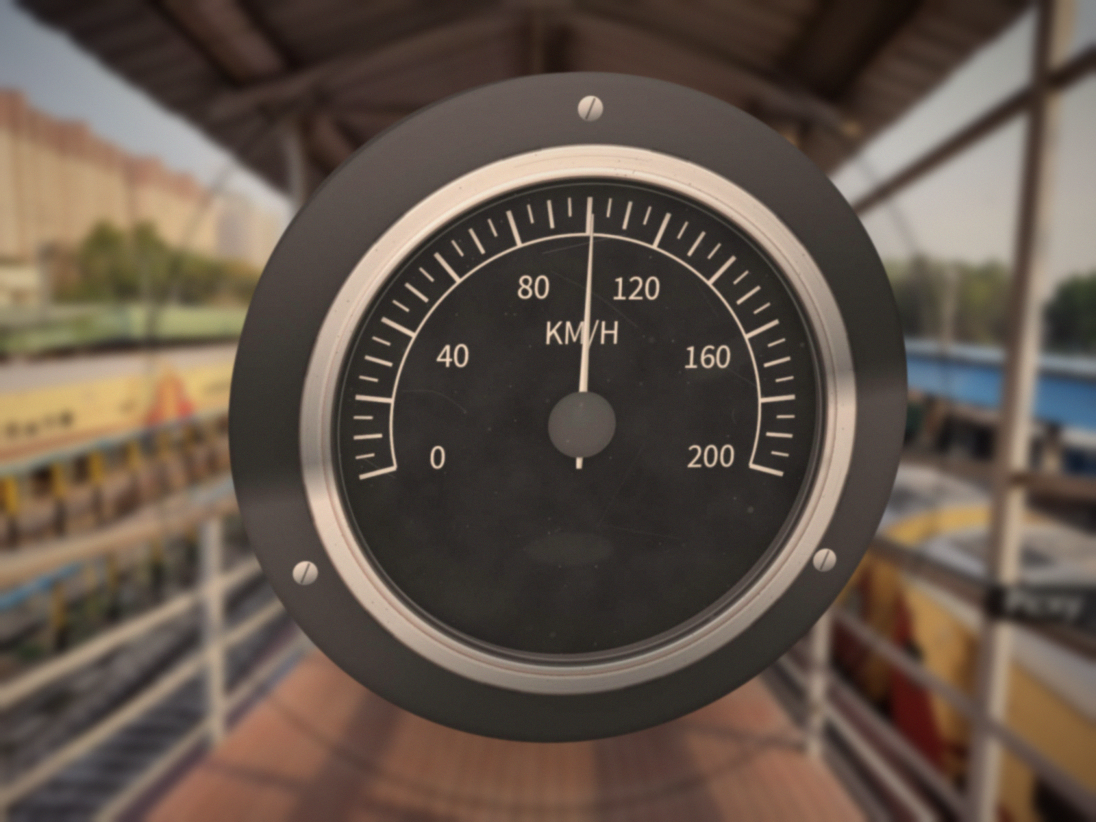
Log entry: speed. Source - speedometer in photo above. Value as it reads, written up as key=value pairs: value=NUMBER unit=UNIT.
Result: value=100 unit=km/h
